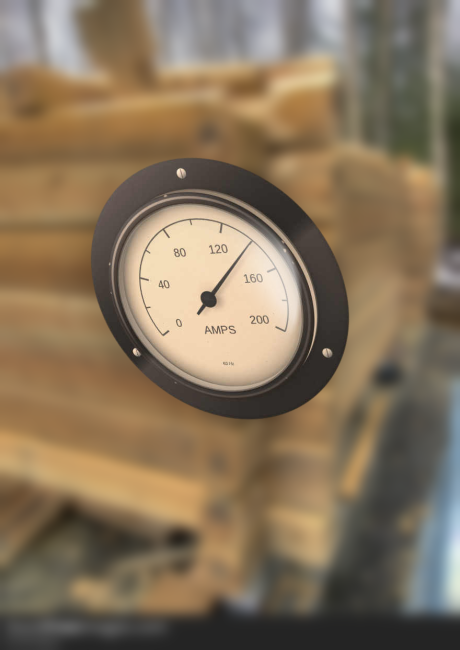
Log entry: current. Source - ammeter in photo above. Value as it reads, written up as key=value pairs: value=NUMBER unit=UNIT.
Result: value=140 unit=A
